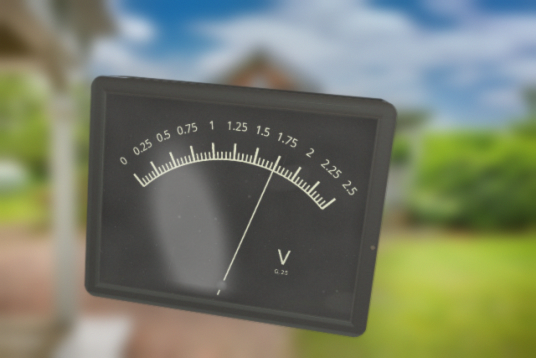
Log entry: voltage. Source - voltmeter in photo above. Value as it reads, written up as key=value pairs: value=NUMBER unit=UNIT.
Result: value=1.75 unit=V
